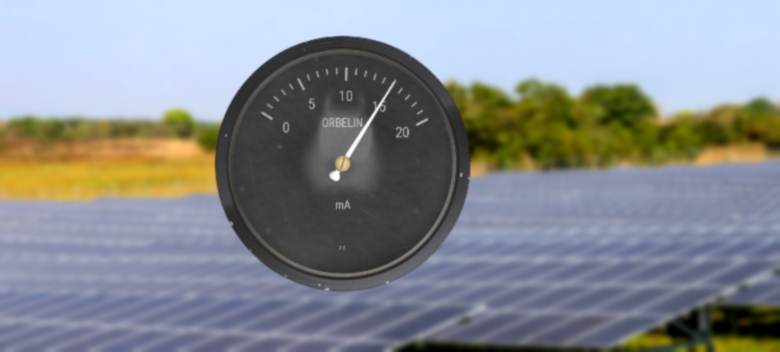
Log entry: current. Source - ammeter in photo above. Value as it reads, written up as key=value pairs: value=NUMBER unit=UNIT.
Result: value=15 unit=mA
